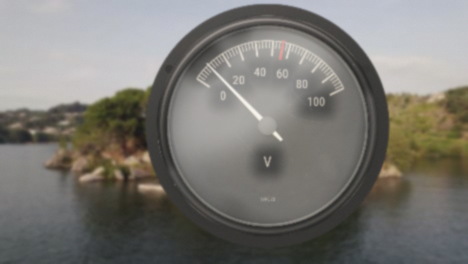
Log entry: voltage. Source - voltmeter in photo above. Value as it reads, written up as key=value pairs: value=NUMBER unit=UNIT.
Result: value=10 unit=V
